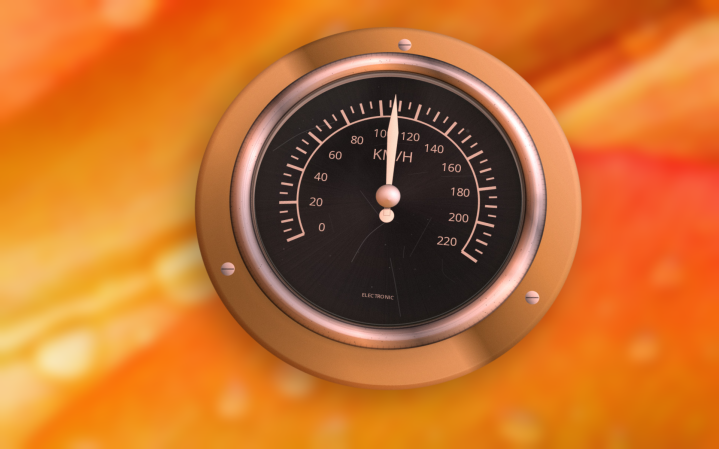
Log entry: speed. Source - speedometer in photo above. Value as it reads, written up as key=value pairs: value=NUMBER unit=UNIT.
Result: value=107.5 unit=km/h
